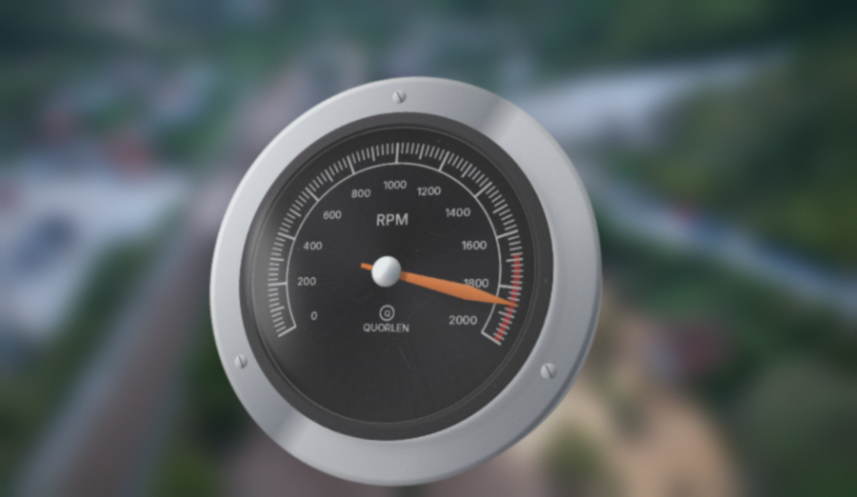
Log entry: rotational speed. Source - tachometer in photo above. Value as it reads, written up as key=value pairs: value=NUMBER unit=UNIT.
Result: value=1860 unit=rpm
